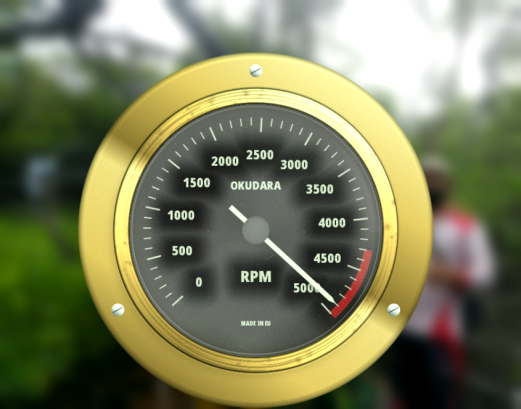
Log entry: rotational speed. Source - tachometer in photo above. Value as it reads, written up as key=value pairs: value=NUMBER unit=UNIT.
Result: value=4900 unit=rpm
